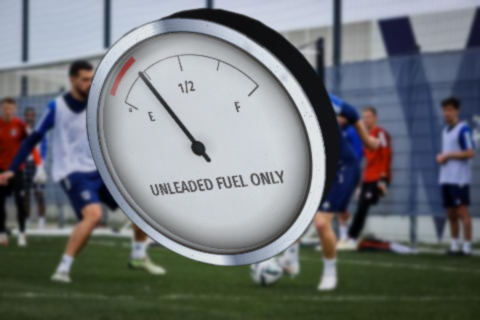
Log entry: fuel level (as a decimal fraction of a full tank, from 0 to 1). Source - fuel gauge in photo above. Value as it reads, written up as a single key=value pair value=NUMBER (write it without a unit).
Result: value=0.25
